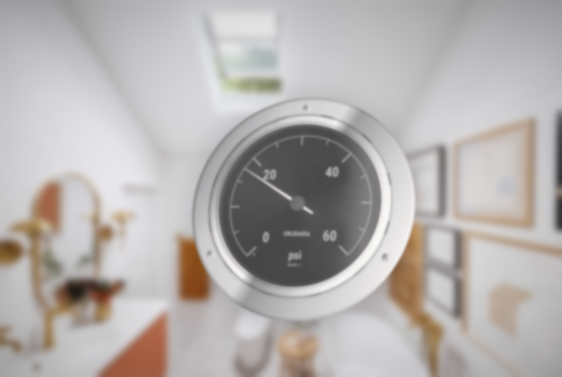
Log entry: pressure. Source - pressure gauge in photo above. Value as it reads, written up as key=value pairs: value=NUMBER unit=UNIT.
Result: value=17.5 unit=psi
